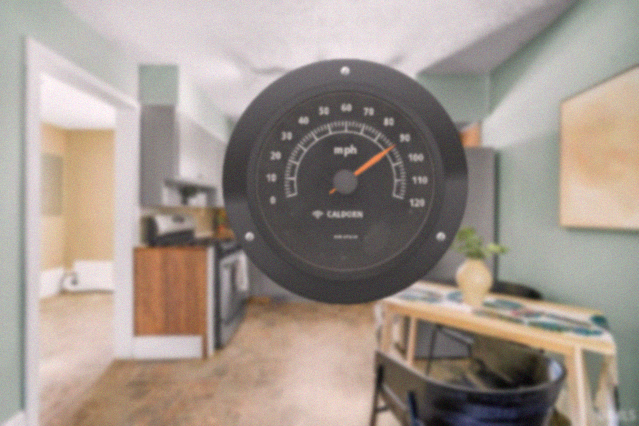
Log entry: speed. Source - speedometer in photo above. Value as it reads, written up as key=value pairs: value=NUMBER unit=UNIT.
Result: value=90 unit=mph
